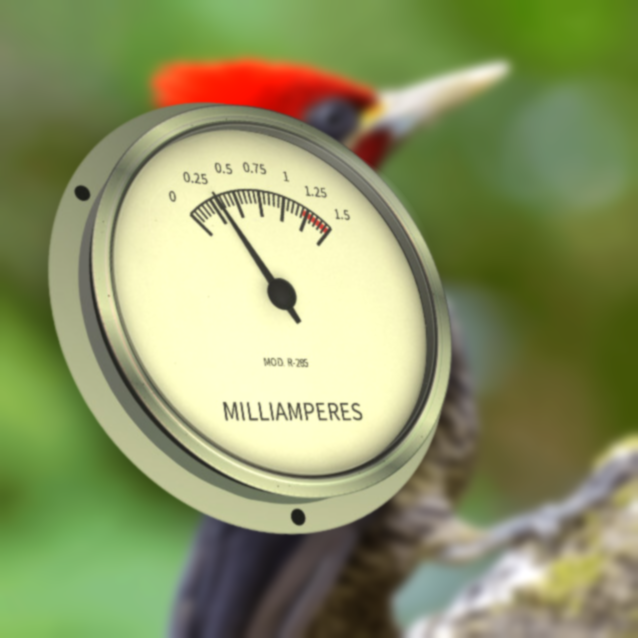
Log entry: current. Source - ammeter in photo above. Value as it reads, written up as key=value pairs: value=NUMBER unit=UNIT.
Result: value=0.25 unit=mA
